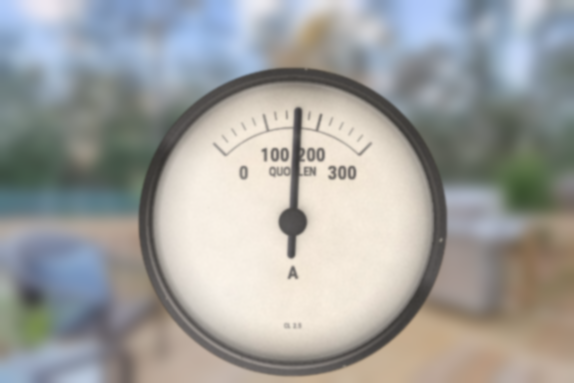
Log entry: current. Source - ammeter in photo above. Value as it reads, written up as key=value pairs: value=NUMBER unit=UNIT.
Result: value=160 unit=A
